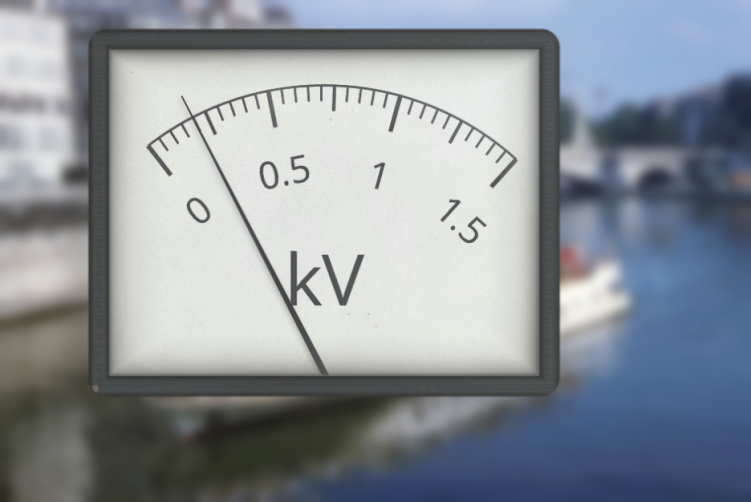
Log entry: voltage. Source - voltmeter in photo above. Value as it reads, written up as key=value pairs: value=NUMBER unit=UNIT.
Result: value=0.2 unit=kV
